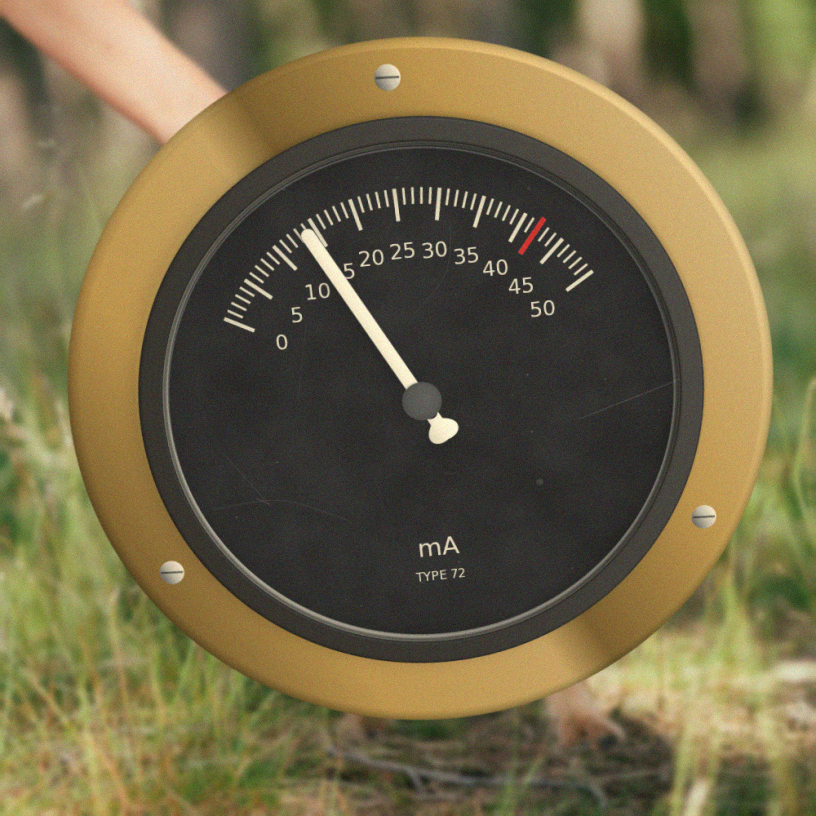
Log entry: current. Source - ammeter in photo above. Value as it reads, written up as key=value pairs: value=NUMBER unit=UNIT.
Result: value=14 unit=mA
